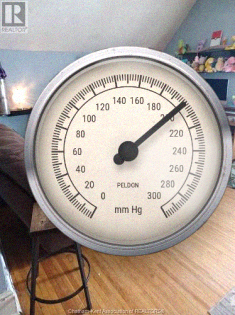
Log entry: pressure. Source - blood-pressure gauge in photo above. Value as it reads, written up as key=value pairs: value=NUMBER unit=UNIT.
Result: value=200 unit=mmHg
